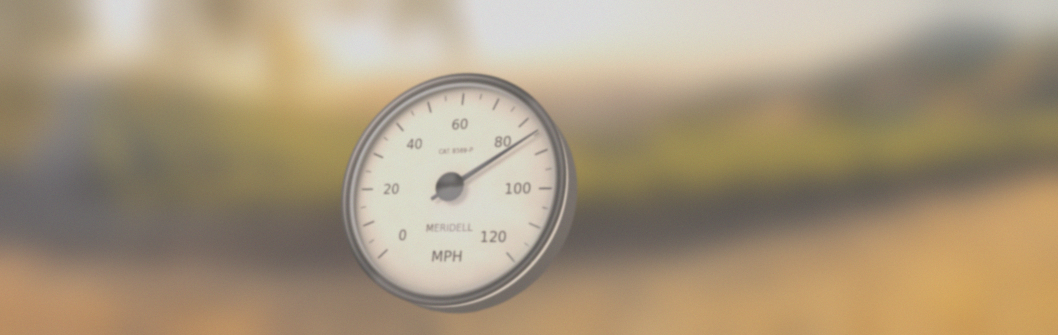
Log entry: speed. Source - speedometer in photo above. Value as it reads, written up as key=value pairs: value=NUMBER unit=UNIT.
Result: value=85 unit=mph
